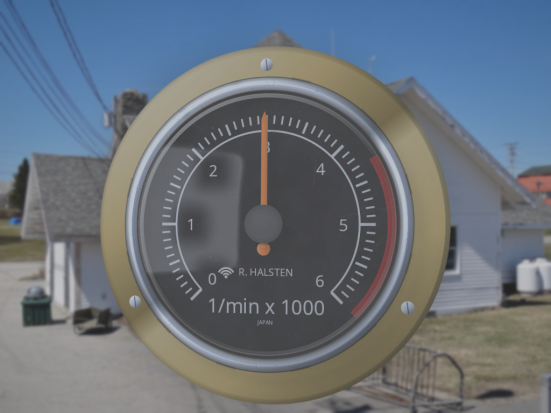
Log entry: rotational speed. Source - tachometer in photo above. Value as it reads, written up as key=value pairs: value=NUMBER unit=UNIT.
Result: value=3000 unit=rpm
